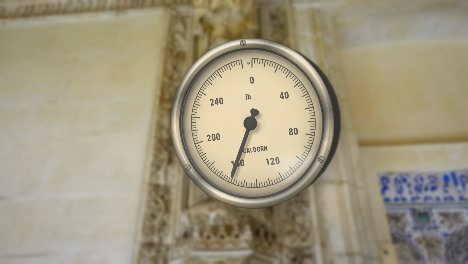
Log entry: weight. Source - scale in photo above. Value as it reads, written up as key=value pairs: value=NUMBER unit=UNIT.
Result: value=160 unit=lb
